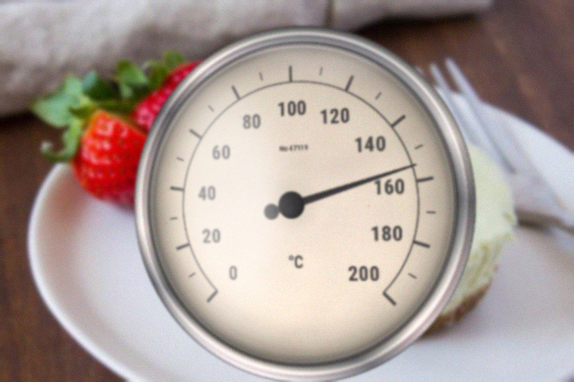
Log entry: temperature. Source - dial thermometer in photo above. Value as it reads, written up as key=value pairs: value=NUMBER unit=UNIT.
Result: value=155 unit=°C
